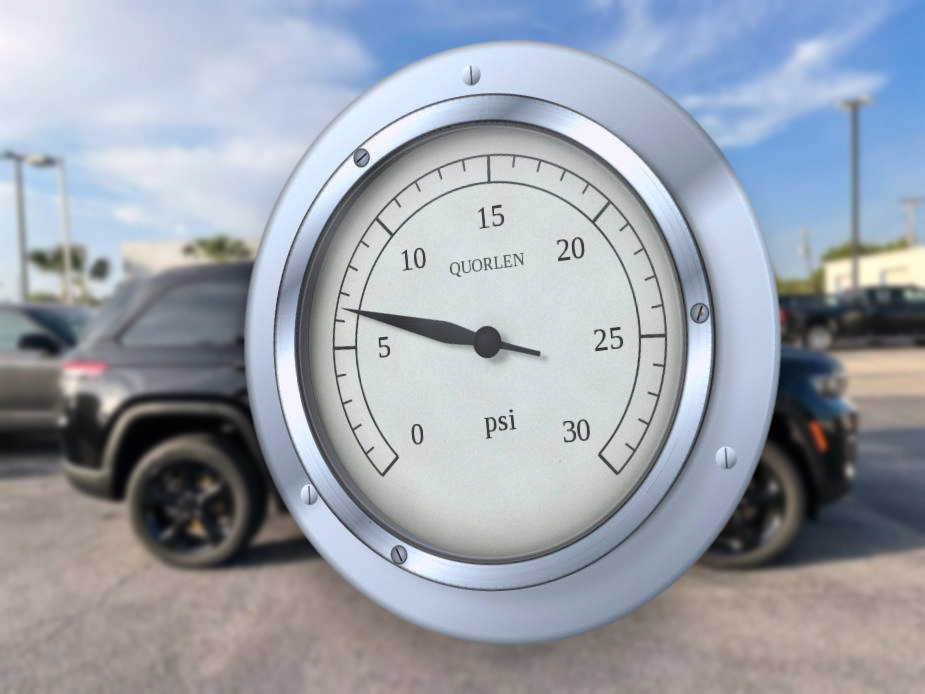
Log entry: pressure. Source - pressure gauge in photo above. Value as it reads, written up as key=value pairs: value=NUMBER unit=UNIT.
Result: value=6.5 unit=psi
